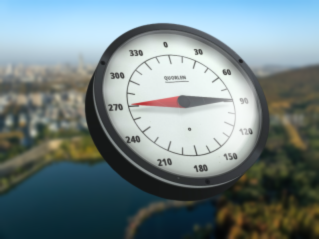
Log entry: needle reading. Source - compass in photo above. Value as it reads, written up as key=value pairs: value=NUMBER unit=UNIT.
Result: value=270 unit=°
